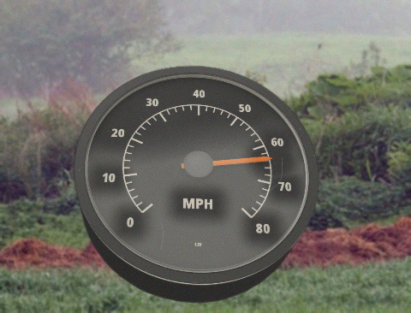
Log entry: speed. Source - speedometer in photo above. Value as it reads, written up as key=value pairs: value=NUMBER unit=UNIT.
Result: value=64 unit=mph
